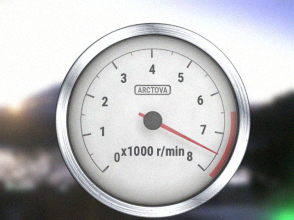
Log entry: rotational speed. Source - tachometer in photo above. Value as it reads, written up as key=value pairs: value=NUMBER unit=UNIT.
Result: value=7500 unit=rpm
